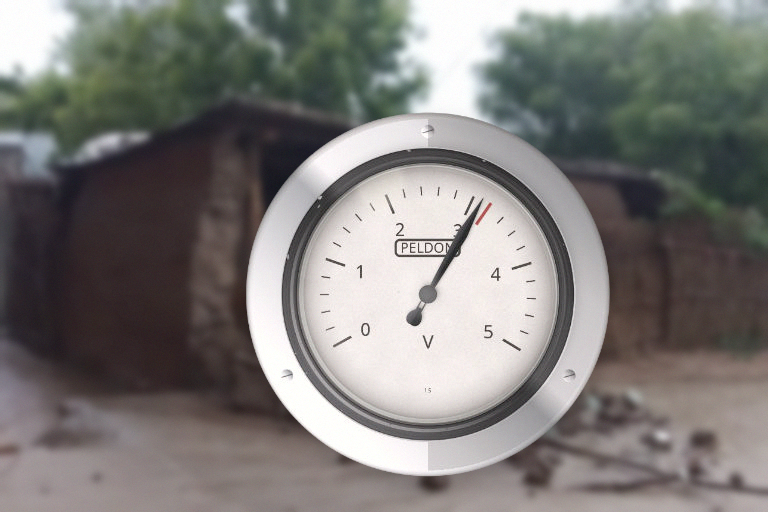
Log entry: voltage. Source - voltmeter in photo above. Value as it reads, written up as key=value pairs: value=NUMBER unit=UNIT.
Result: value=3.1 unit=V
